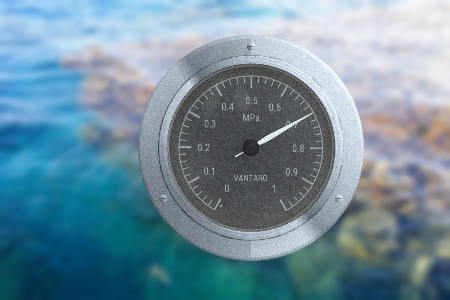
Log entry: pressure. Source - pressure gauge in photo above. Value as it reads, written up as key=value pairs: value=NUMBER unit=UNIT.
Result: value=0.7 unit=MPa
